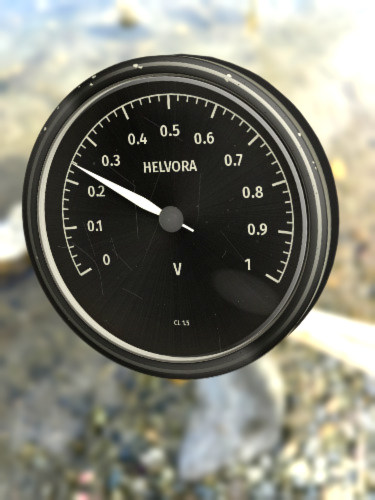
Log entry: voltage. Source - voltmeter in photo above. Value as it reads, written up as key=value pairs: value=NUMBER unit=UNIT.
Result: value=0.24 unit=V
